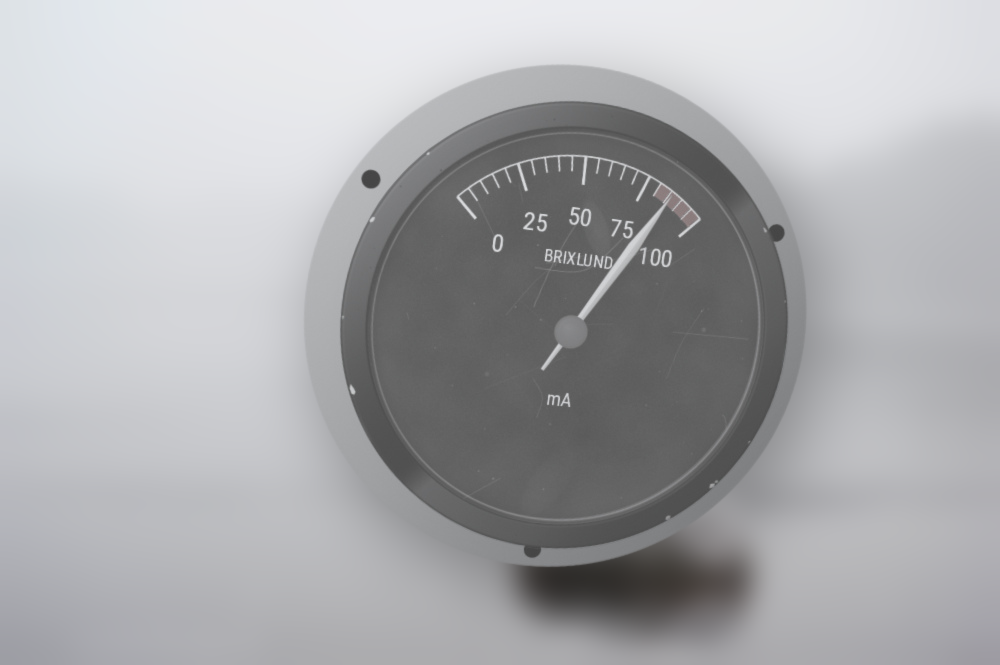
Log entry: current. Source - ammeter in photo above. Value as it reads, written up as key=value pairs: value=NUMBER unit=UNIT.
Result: value=85 unit=mA
